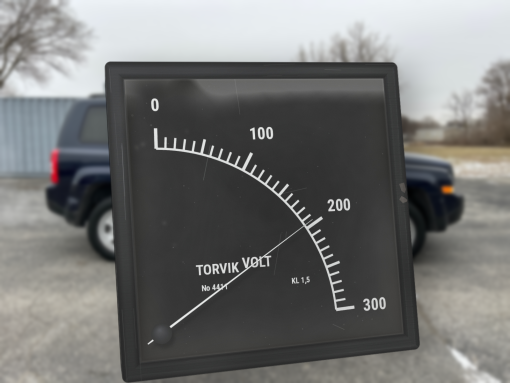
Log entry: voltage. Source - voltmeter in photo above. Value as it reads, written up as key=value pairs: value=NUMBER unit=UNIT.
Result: value=195 unit=V
